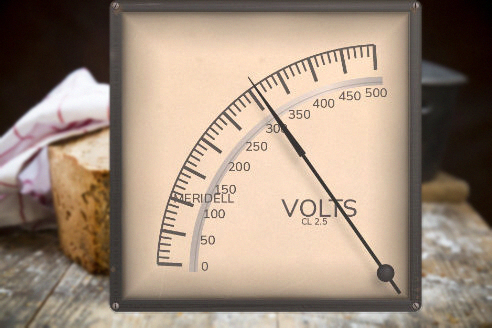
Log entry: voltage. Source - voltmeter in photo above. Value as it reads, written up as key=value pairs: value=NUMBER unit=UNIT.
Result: value=310 unit=V
